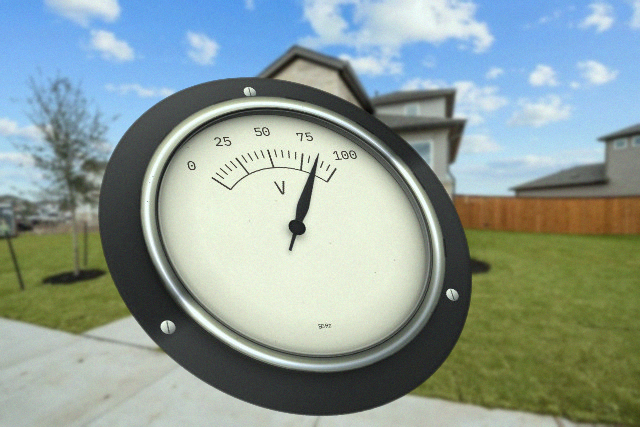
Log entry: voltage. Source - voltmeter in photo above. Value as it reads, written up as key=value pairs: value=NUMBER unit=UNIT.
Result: value=85 unit=V
